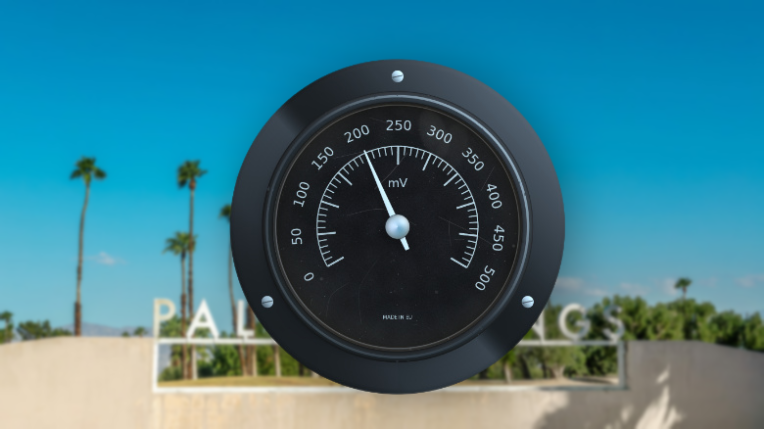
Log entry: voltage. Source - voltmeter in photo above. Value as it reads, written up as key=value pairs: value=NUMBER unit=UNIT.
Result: value=200 unit=mV
